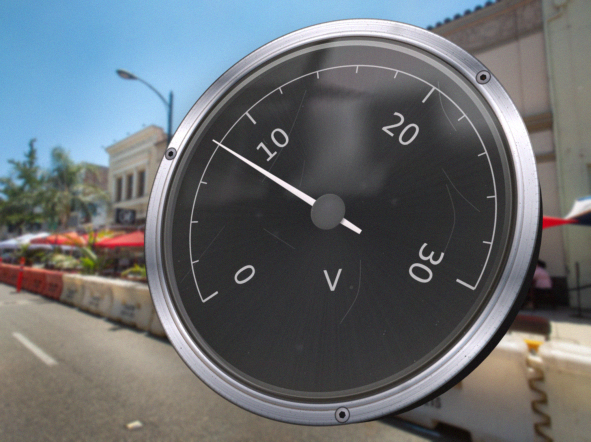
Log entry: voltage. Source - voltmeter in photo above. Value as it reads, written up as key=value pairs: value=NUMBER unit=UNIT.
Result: value=8 unit=V
